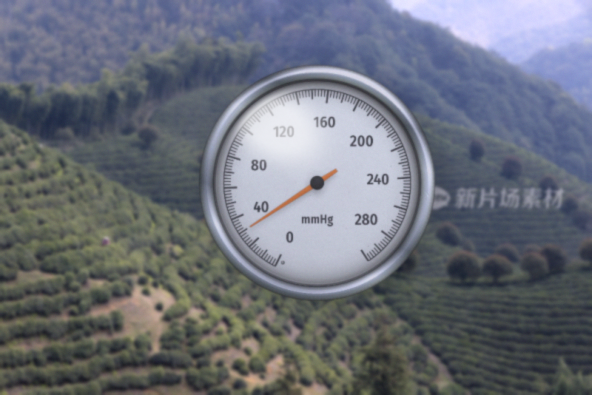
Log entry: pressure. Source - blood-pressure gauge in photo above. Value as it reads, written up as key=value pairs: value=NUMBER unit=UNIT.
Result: value=30 unit=mmHg
